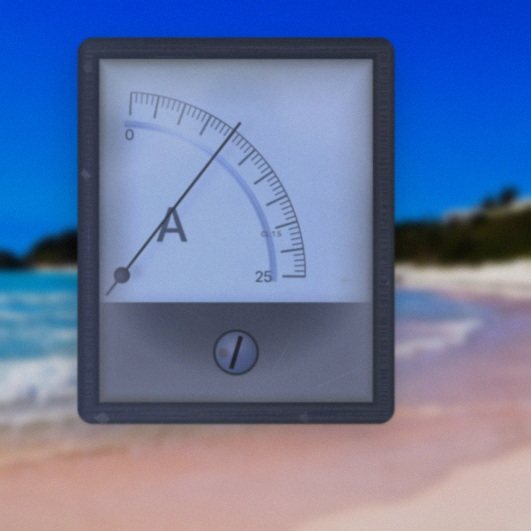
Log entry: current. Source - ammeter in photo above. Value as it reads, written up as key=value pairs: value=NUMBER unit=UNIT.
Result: value=10 unit=A
